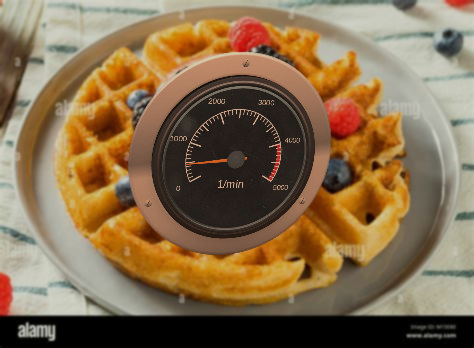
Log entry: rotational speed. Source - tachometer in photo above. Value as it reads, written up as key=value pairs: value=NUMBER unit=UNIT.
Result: value=500 unit=rpm
